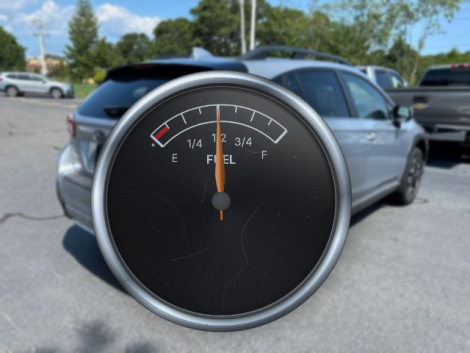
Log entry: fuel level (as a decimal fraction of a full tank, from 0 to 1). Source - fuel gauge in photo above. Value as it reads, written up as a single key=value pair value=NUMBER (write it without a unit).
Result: value=0.5
